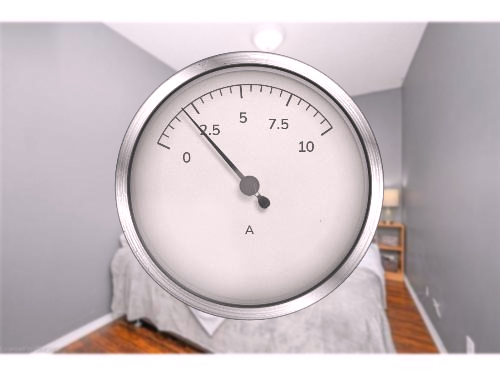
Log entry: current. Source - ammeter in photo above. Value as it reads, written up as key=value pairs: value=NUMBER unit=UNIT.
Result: value=2 unit=A
